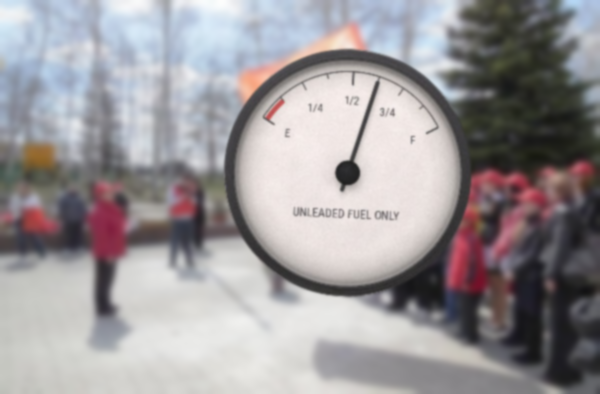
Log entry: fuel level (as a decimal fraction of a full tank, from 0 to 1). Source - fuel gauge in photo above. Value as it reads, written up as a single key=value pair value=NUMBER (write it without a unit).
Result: value=0.625
